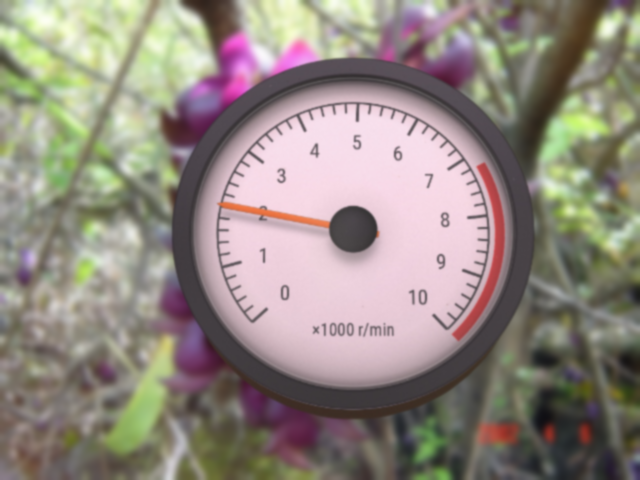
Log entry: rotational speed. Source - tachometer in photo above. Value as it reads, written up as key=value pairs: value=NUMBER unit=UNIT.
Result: value=2000 unit=rpm
